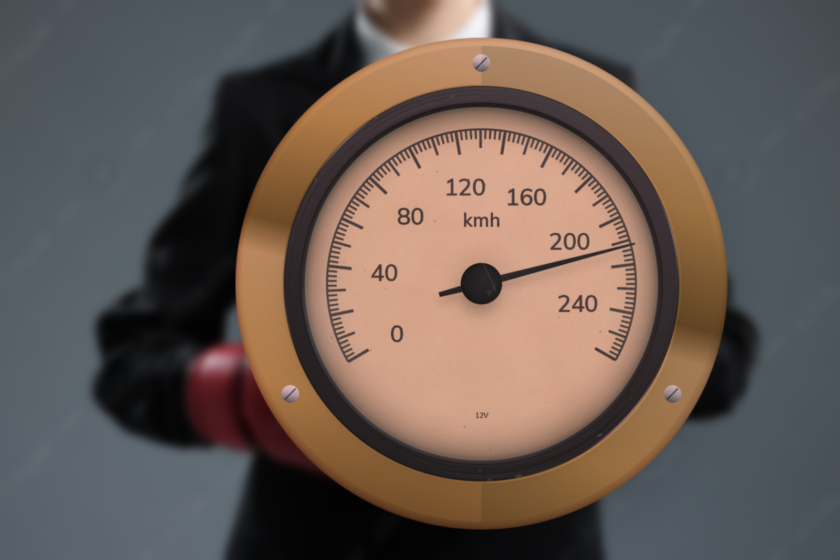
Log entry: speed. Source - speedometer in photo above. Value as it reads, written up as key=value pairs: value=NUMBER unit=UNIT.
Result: value=212 unit=km/h
